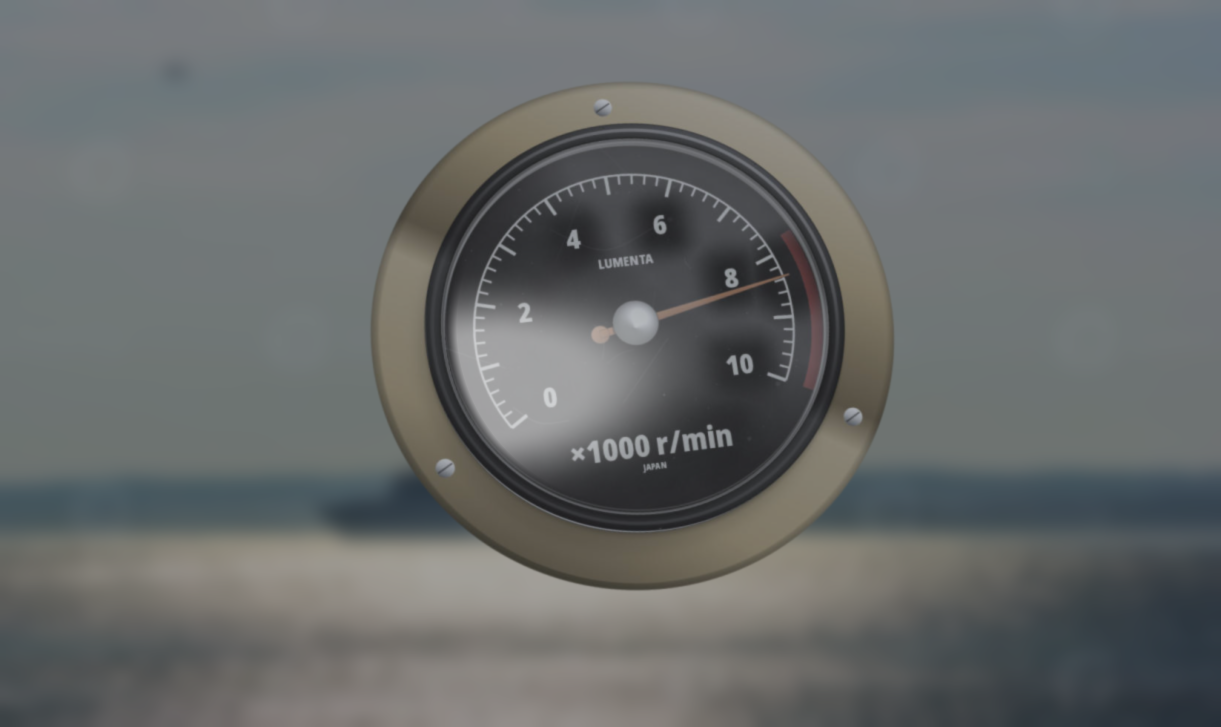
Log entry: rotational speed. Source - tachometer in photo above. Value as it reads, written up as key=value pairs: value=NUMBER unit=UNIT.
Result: value=8400 unit=rpm
